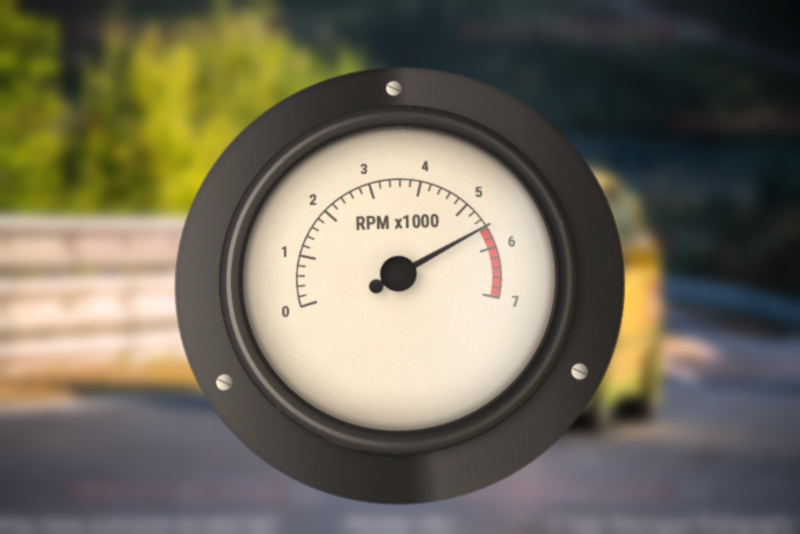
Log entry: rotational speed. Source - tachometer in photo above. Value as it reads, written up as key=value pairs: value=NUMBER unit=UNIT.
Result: value=5600 unit=rpm
